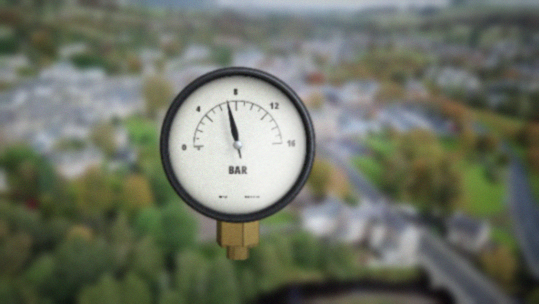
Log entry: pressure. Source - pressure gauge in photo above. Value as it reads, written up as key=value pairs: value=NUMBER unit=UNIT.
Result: value=7 unit=bar
